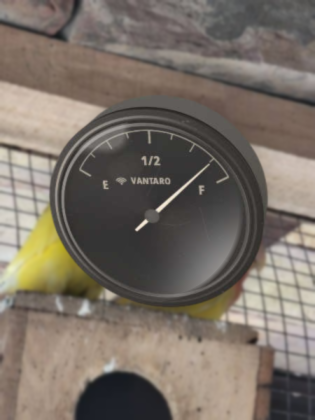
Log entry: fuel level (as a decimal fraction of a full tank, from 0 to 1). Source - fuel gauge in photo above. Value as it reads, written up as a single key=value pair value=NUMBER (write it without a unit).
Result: value=0.875
